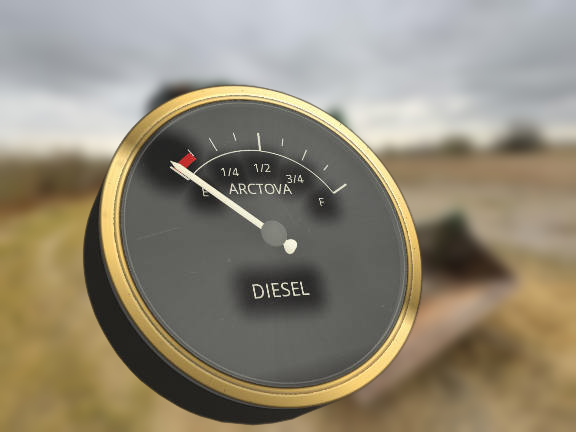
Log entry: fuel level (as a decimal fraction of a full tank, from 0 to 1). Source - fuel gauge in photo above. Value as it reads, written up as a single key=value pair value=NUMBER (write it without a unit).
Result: value=0
